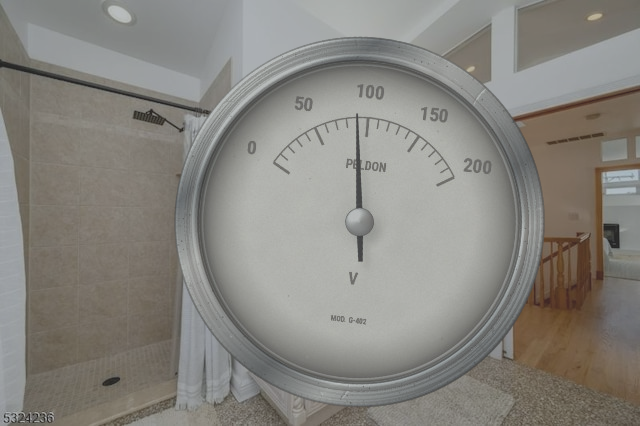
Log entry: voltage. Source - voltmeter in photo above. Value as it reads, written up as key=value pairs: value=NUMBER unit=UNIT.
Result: value=90 unit=V
